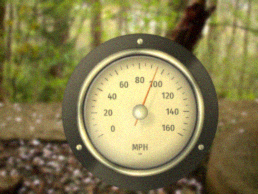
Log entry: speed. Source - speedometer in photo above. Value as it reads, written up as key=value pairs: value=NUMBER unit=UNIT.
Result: value=95 unit=mph
